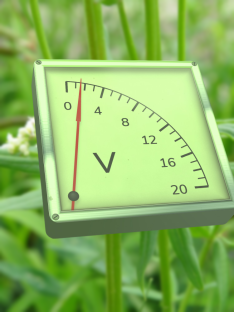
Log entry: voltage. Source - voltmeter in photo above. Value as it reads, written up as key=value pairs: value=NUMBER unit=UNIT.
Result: value=1.5 unit=V
